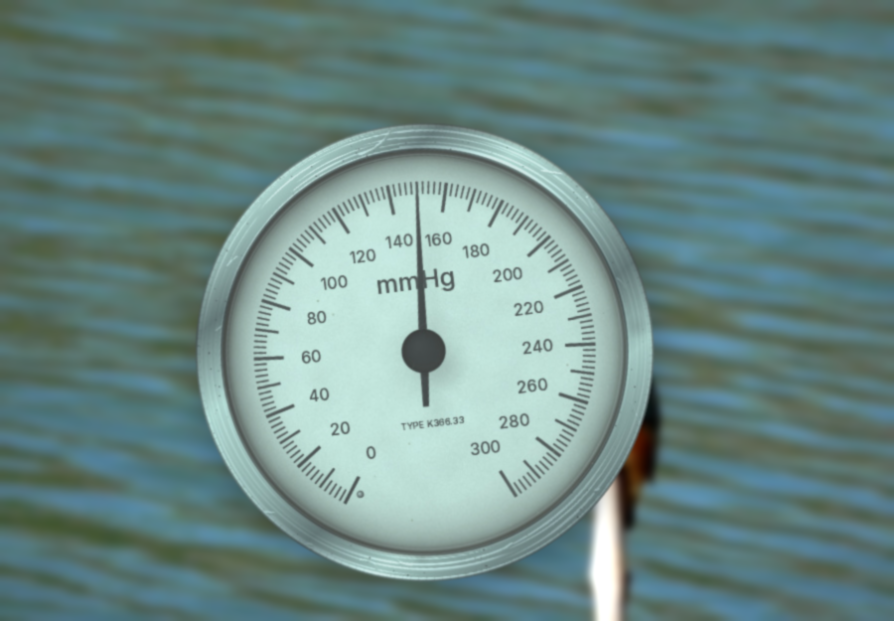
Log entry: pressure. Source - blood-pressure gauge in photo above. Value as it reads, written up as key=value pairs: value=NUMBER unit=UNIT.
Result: value=150 unit=mmHg
